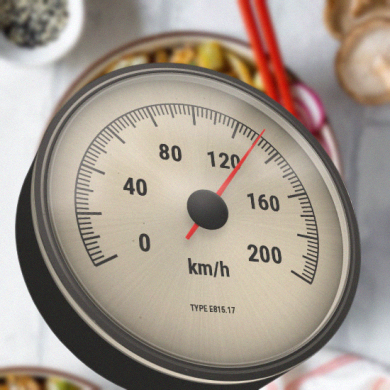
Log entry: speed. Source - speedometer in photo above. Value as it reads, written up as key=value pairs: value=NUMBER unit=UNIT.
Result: value=130 unit=km/h
